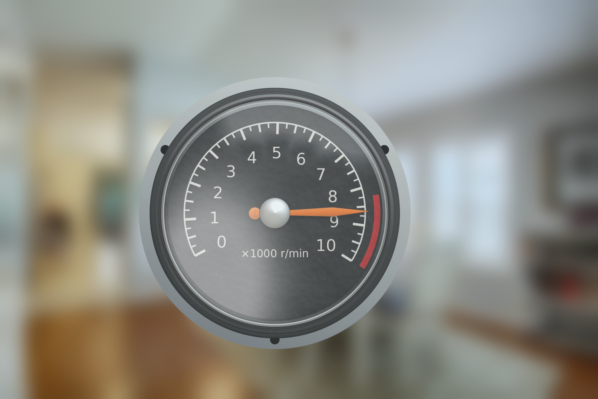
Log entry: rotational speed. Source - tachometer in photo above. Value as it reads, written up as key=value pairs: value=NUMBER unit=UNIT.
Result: value=8625 unit=rpm
